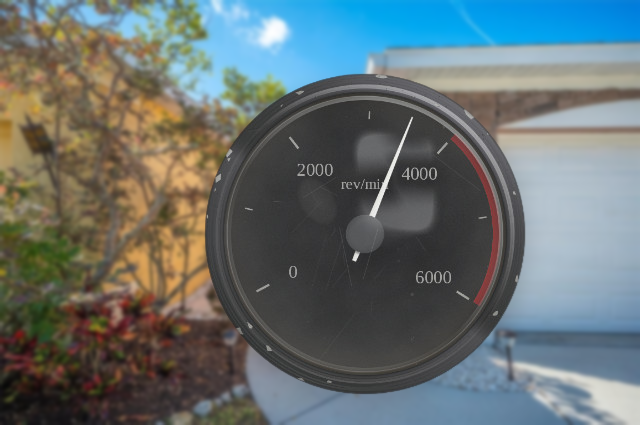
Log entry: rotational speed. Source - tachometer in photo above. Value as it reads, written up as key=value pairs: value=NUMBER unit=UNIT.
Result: value=3500 unit=rpm
